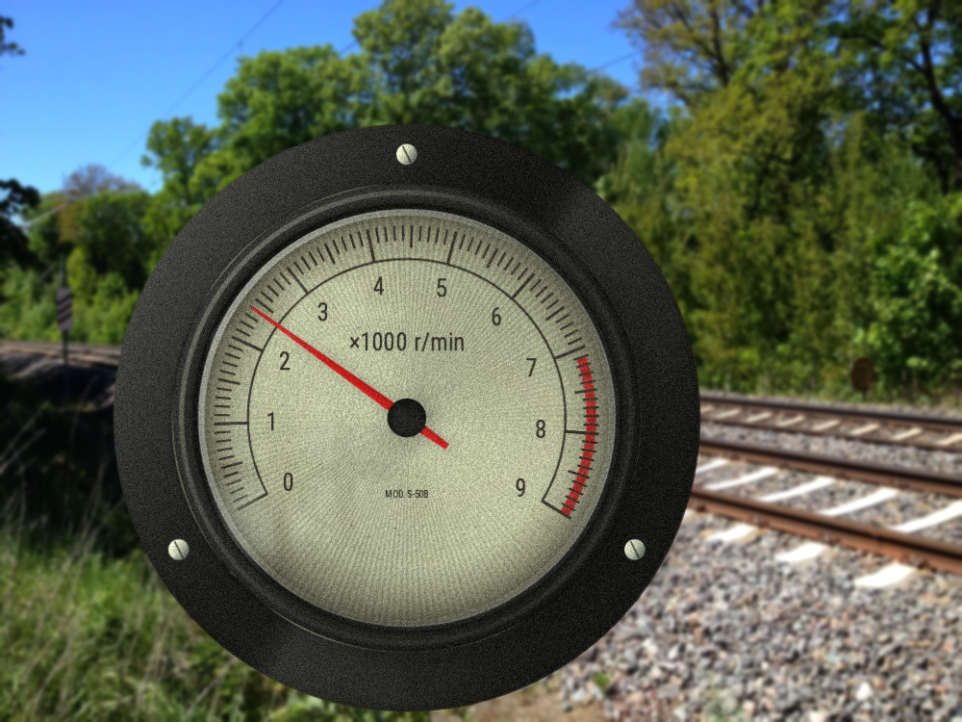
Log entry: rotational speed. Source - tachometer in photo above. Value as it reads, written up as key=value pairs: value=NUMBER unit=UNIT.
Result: value=2400 unit=rpm
